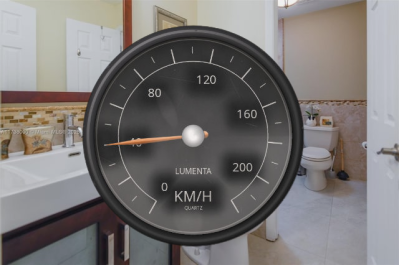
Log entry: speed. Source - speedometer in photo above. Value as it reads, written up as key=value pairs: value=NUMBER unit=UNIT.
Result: value=40 unit=km/h
